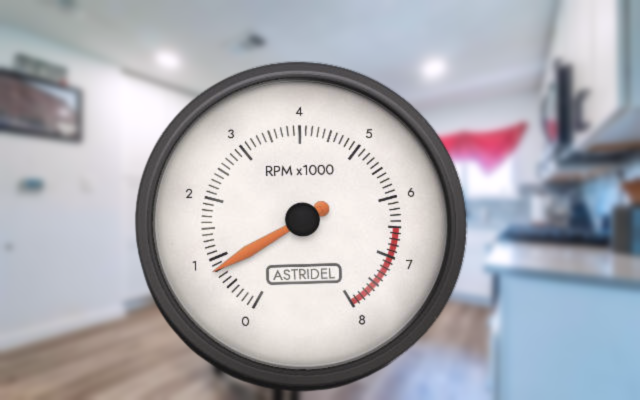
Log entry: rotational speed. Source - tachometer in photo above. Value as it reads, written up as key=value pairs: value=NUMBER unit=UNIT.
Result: value=800 unit=rpm
